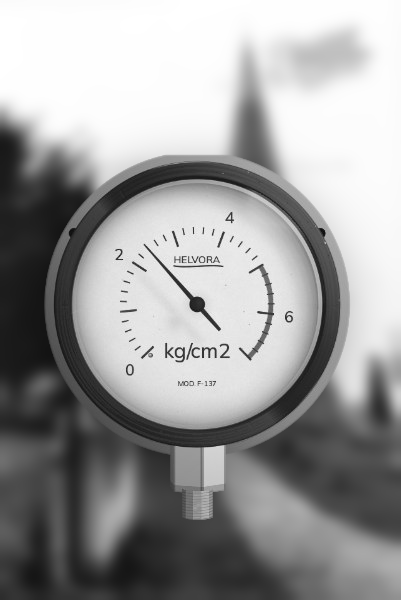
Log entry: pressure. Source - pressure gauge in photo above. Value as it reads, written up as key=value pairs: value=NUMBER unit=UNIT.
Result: value=2.4 unit=kg/cm²
